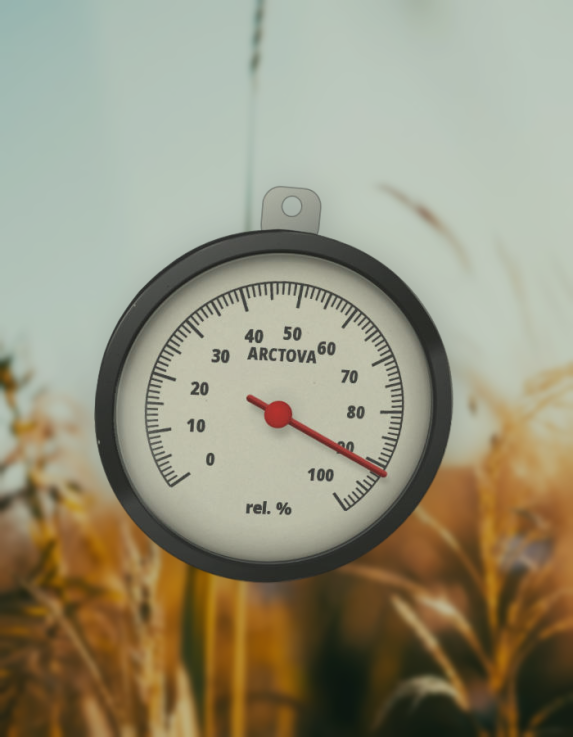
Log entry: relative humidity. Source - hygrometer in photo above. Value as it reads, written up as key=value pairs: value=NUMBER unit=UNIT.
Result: value=91 unit=%
